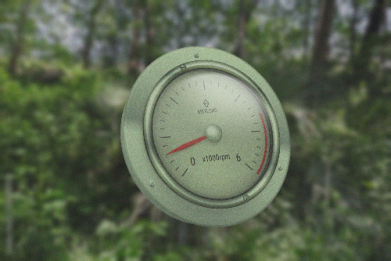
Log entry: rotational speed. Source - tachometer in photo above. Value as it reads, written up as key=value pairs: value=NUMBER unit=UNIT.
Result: value=600 unit=rpm
